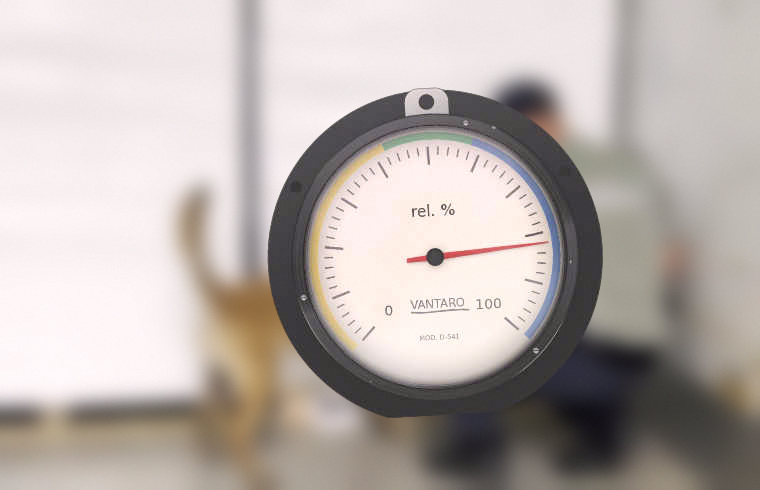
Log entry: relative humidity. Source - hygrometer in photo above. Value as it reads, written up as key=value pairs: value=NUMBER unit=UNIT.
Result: value=82 unit=%
